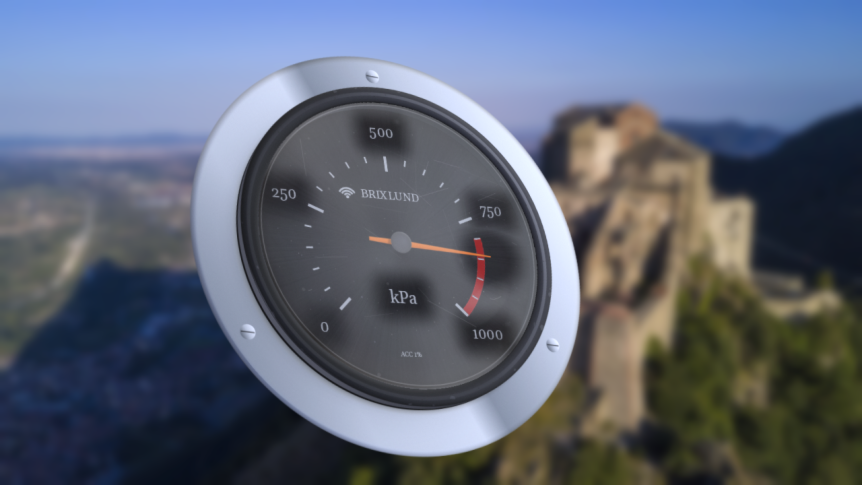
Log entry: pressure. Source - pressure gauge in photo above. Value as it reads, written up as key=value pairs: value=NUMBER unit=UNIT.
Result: value=850 unit=kPa
